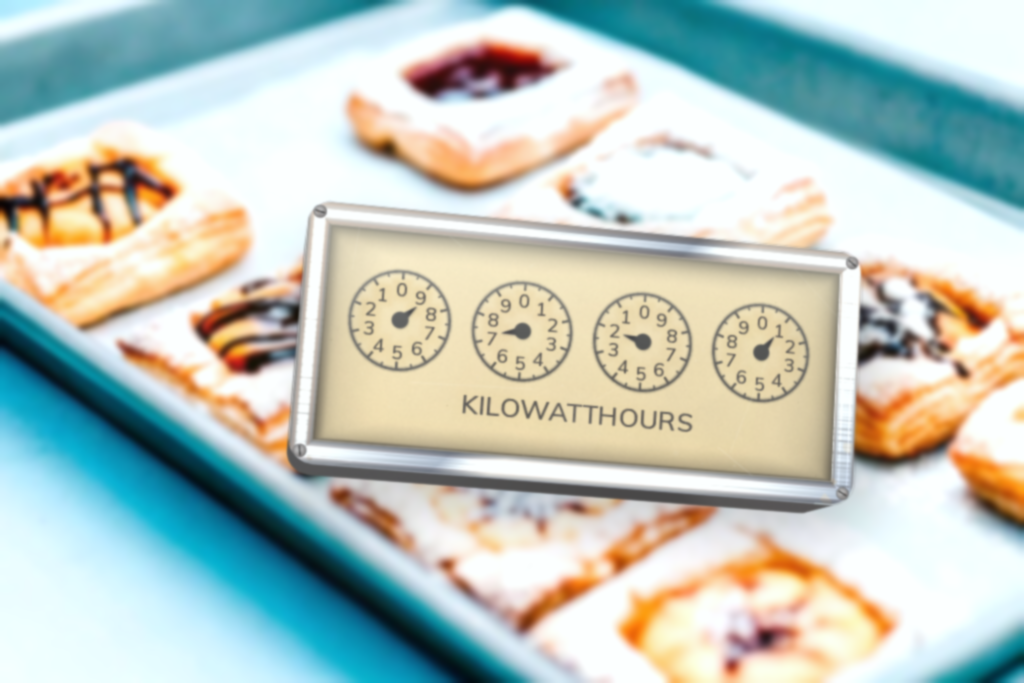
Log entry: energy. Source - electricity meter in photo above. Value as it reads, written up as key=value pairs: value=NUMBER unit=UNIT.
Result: value=8721 unit=kWh
